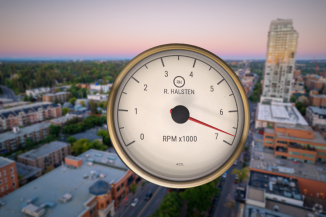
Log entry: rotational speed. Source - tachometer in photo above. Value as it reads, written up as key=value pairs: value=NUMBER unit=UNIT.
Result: value=6750 unit=rpm
